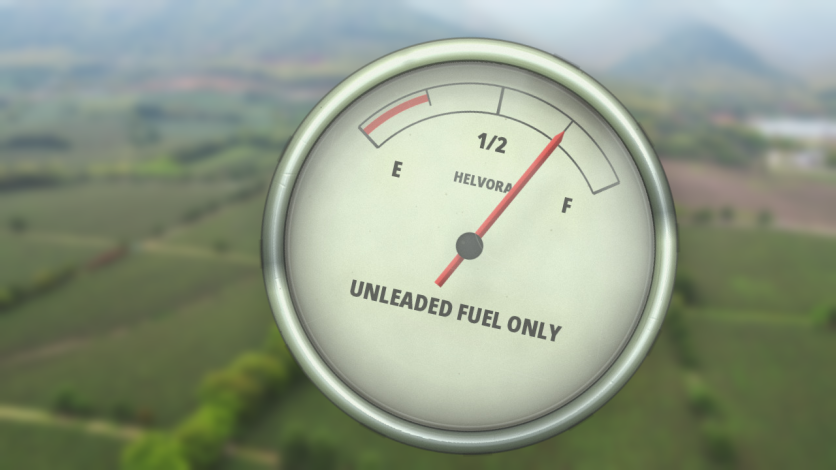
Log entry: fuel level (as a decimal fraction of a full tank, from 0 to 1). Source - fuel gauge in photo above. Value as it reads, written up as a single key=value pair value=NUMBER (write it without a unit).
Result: value=0.75
